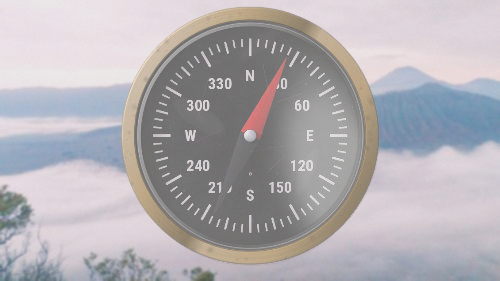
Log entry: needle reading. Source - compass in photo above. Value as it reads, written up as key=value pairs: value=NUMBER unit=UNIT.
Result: value=25 unit=°
